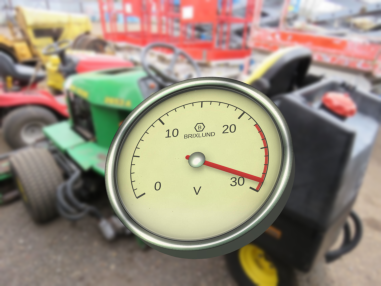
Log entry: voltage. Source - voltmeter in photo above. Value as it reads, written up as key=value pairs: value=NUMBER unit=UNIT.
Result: value=29 unit=V
